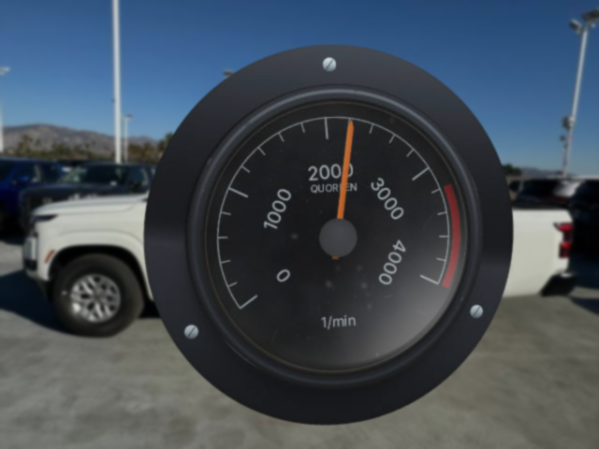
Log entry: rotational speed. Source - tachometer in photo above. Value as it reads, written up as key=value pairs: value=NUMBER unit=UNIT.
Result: value=2200 unit=rpm
